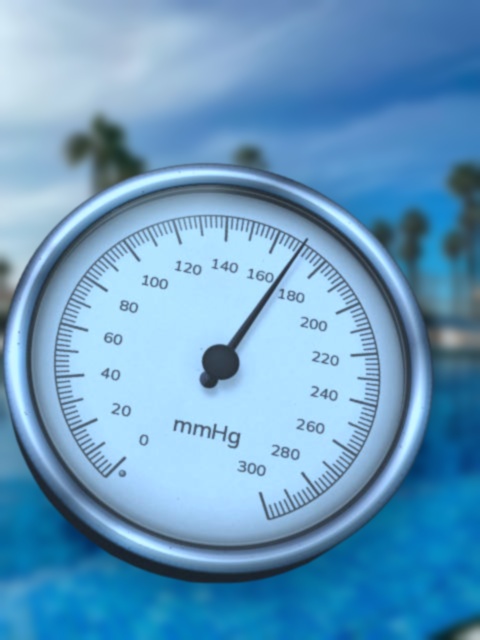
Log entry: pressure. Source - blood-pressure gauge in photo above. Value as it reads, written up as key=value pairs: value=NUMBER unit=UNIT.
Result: value=170 unit=mmHg
